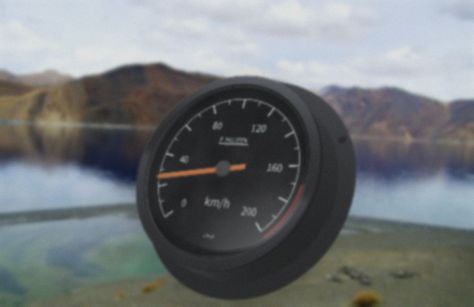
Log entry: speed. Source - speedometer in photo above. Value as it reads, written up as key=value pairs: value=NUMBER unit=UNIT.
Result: value=25 unit=km/h
